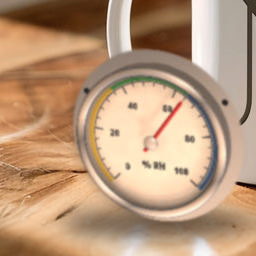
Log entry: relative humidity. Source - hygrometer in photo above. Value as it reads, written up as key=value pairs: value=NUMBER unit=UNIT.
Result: value=64 unit=%
